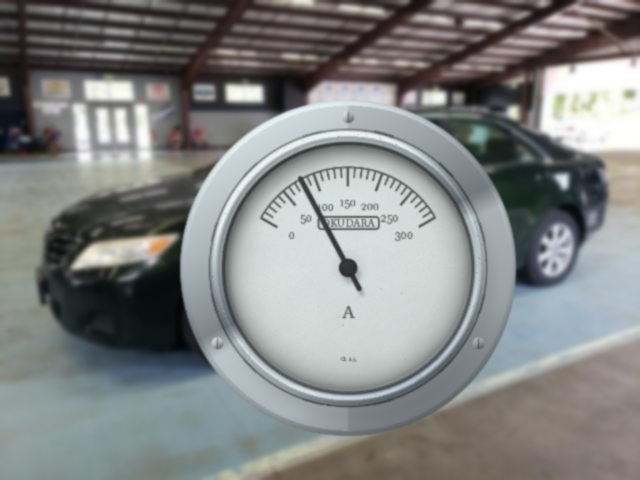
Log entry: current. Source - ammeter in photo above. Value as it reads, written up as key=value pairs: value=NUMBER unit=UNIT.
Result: value=80 unit=A
